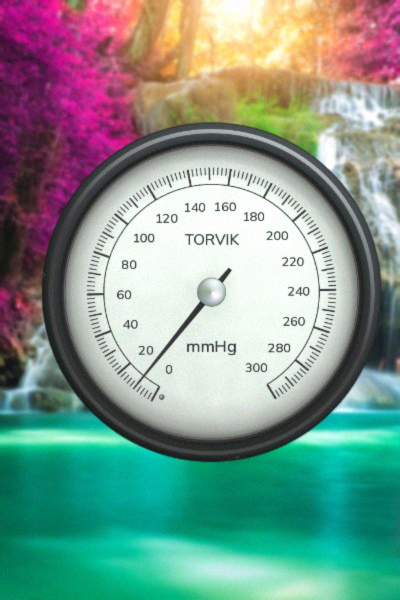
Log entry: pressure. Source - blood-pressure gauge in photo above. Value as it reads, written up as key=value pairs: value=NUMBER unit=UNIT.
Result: value=10 unit=mmHg
